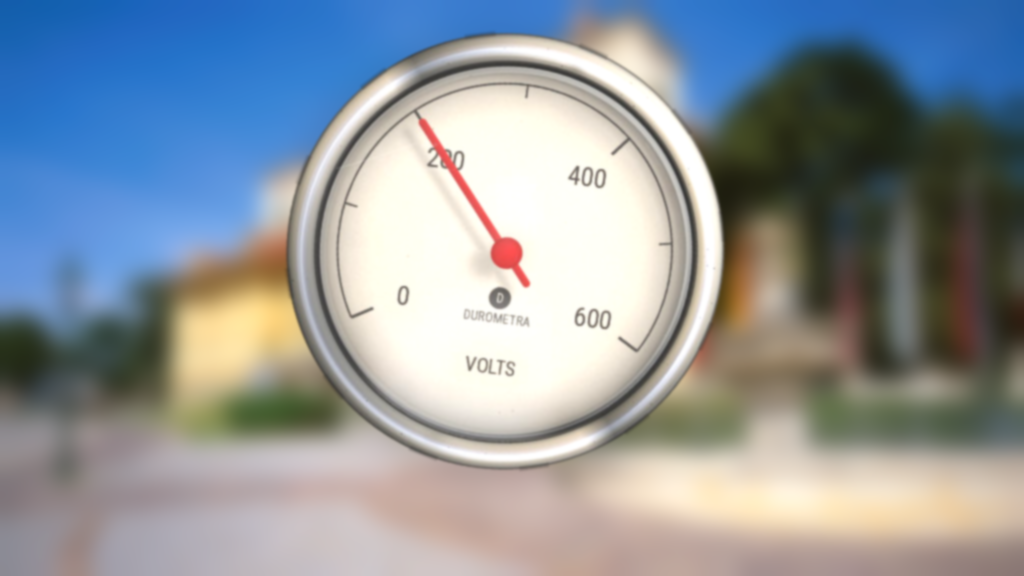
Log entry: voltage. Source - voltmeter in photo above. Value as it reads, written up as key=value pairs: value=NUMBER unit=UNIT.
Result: value=200 unit=V
